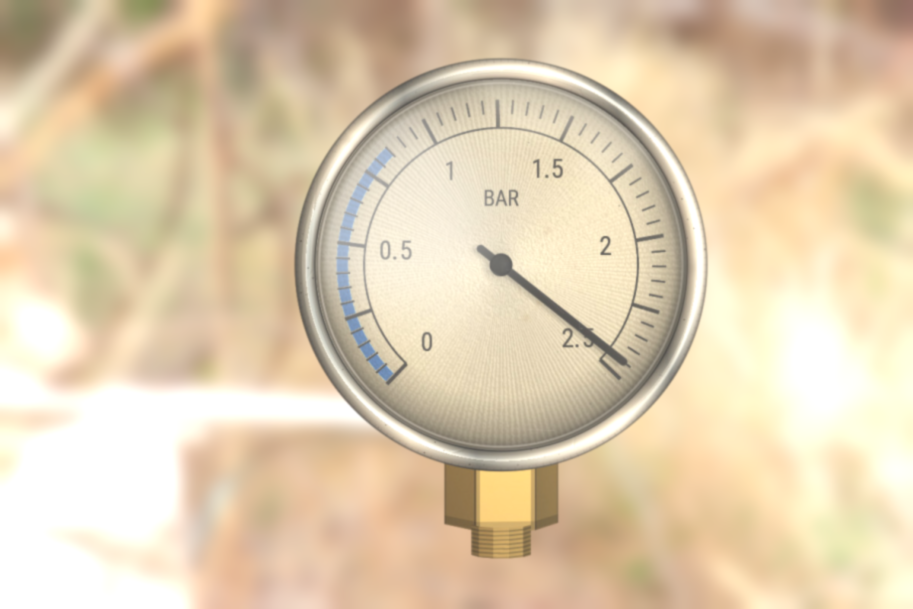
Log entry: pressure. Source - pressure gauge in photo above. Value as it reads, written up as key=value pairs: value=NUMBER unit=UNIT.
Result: value=2.45 unit=bar
